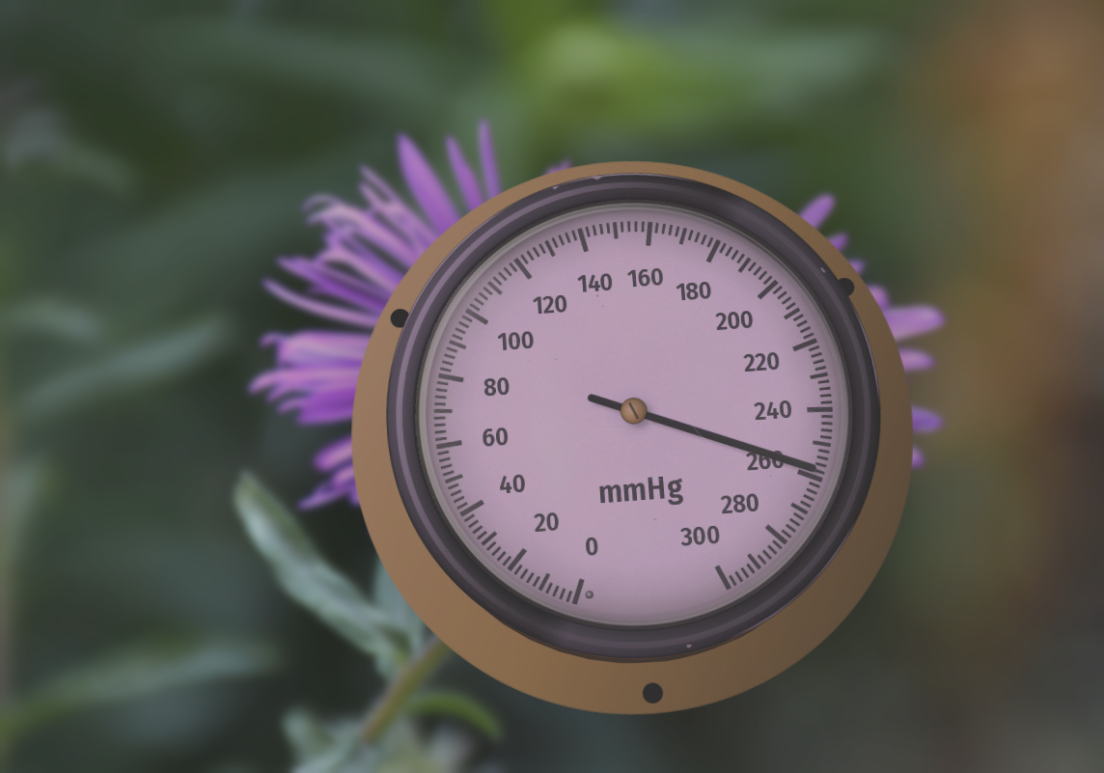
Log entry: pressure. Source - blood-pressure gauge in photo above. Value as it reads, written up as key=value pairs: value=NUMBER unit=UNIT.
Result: value=258 unit=mmHg
